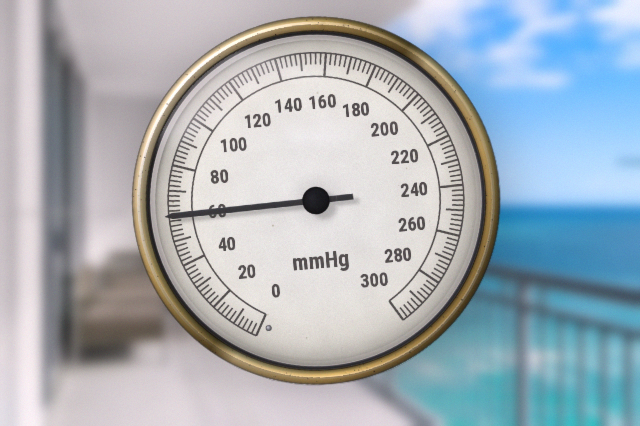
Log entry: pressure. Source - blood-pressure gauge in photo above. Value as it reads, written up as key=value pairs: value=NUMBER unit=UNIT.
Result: value=60 unit=mmHg
